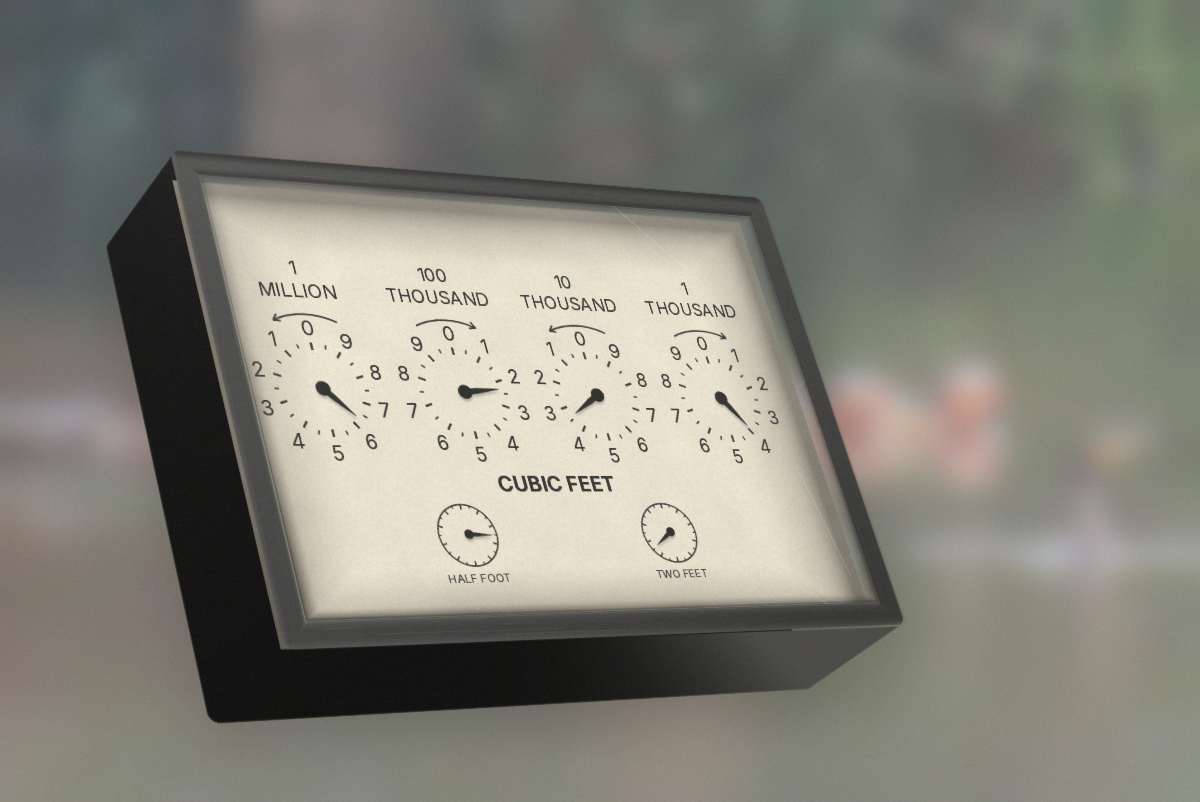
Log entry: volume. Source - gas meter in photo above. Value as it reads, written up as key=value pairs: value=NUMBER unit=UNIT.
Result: value=623400 unit=ft³
